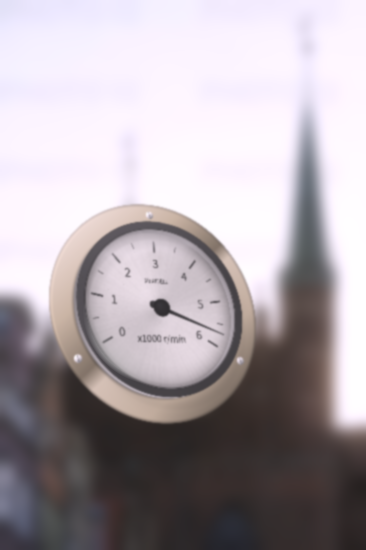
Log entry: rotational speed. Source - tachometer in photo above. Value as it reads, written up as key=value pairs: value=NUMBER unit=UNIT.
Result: value=5750 unit=rpm
